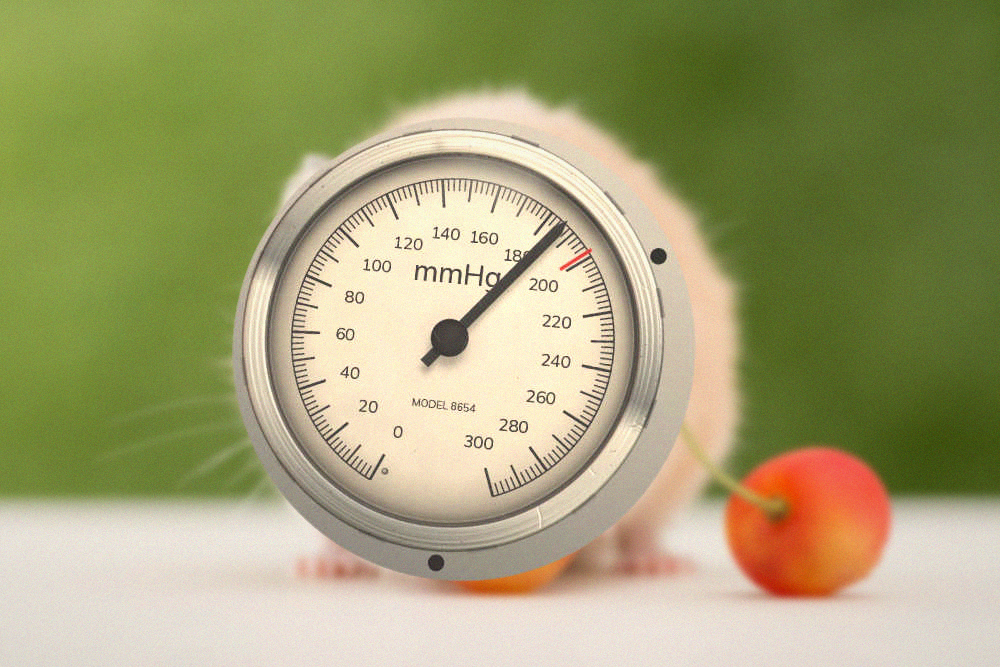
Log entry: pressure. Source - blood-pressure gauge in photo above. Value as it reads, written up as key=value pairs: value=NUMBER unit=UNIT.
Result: value=186 unit=mmHg
